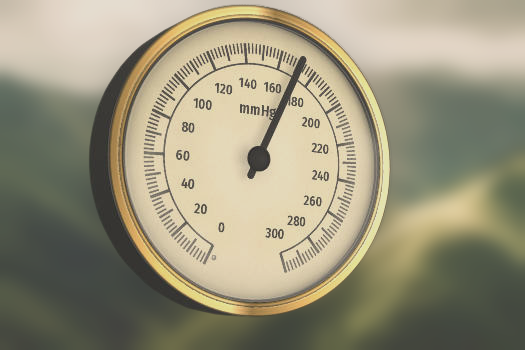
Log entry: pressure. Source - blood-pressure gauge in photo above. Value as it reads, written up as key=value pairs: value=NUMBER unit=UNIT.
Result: value=170 unit=mmHg
